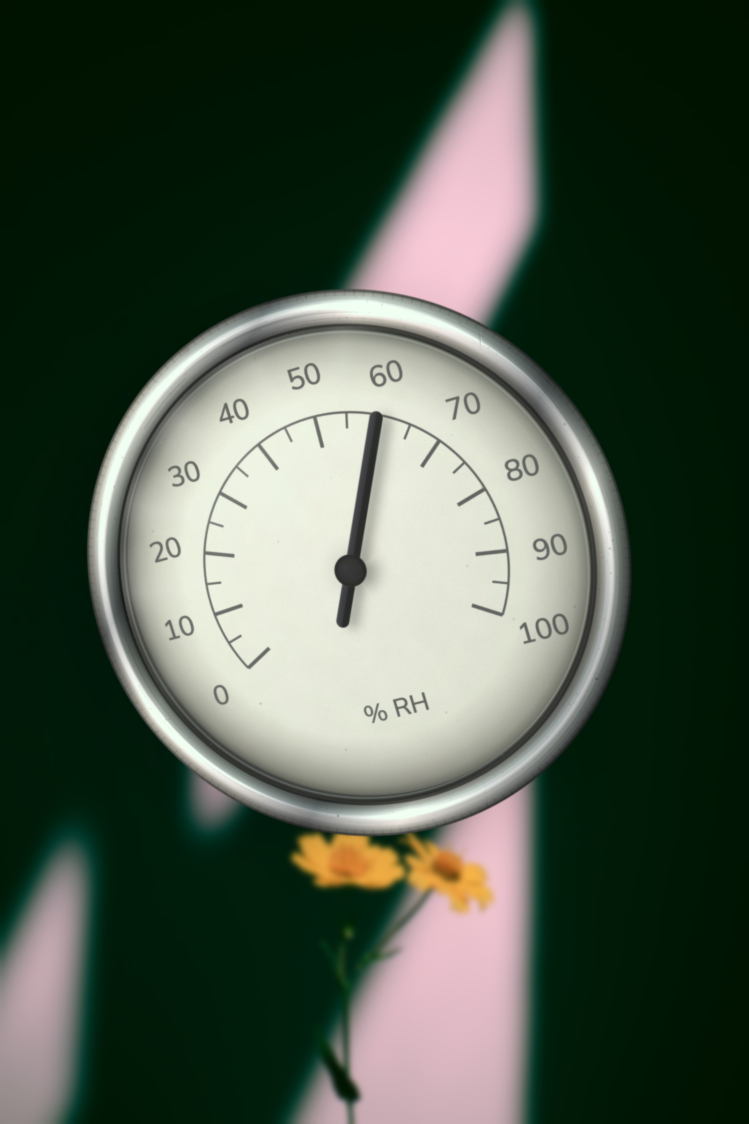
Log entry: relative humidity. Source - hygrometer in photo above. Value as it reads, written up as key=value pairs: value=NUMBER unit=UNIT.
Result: value=60 unit=%
